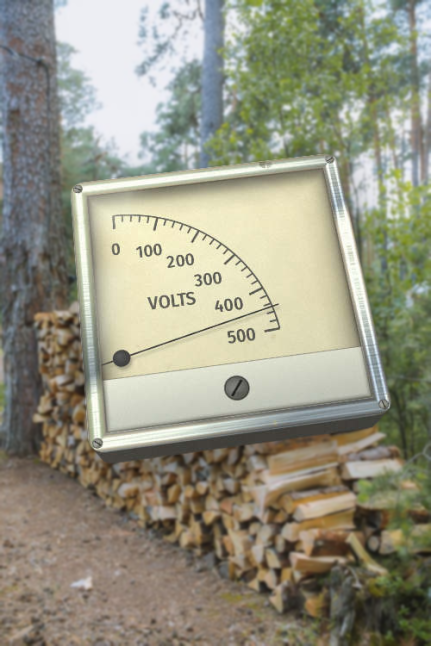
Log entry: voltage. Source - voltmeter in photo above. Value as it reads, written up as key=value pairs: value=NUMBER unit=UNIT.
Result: value=450 unit=V
